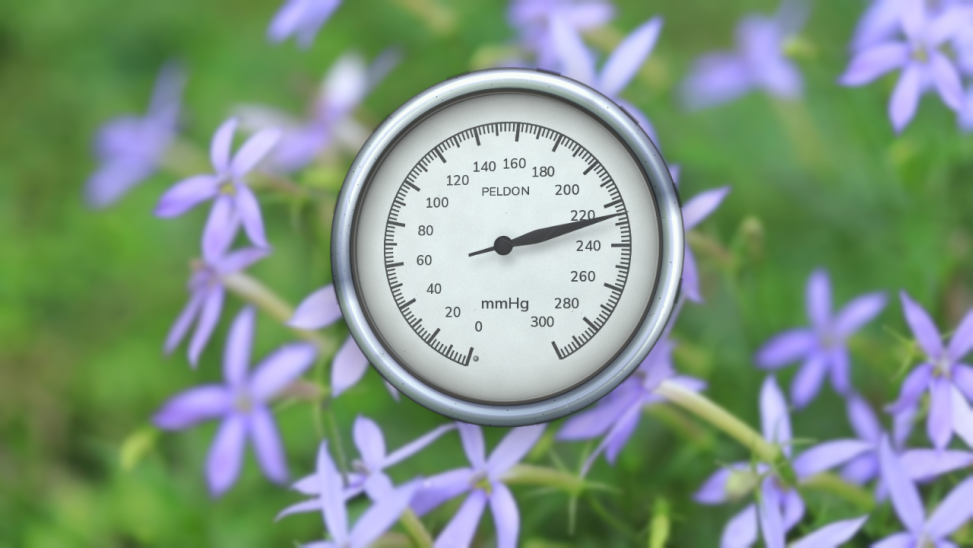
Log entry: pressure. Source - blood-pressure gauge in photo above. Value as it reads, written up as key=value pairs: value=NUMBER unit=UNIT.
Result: value=226 unit=mmHg
